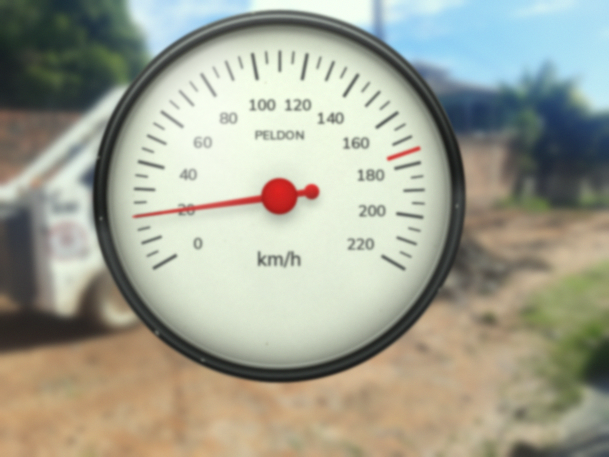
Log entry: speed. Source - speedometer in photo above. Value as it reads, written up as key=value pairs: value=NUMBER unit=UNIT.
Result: value=20 unit=km/h
